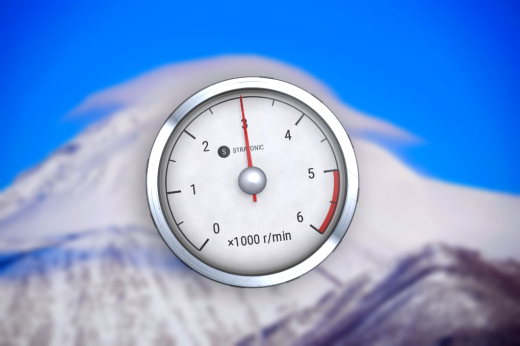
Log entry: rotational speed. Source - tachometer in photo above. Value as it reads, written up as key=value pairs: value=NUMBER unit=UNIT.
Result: value=3000 unit=rpm
